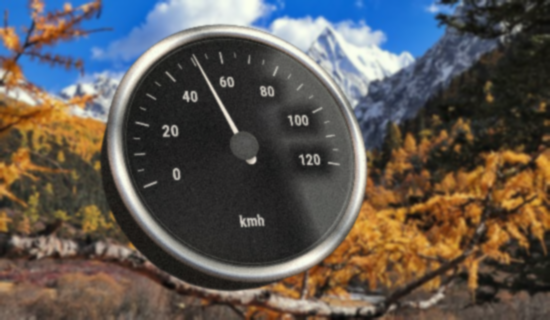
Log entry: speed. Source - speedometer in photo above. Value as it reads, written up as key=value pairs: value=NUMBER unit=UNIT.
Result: value=50 unit=km/h
